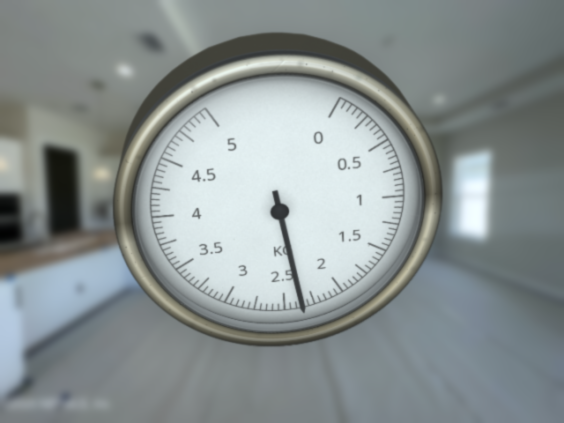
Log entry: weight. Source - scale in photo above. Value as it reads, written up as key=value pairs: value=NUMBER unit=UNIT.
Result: value=2.35 unit=kg
